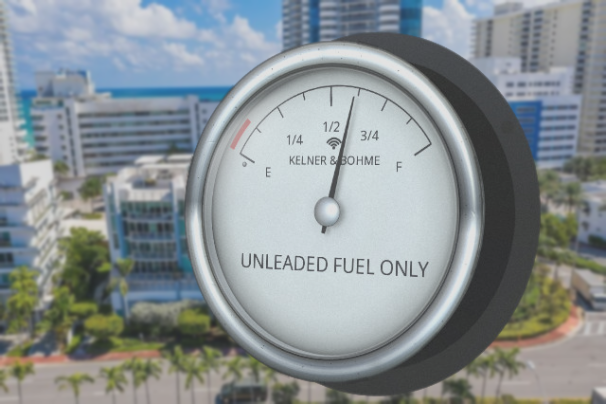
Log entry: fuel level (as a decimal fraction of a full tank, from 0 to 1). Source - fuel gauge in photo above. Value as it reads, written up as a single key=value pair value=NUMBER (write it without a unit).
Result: value=0.625
